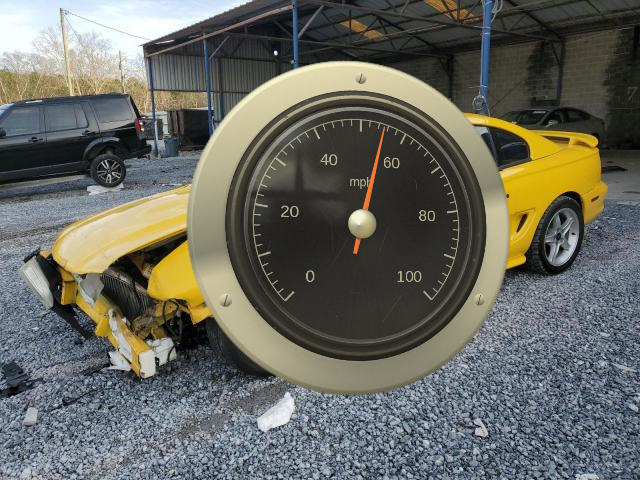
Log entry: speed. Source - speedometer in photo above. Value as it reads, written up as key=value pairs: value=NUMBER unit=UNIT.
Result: value=55 unit=mph
